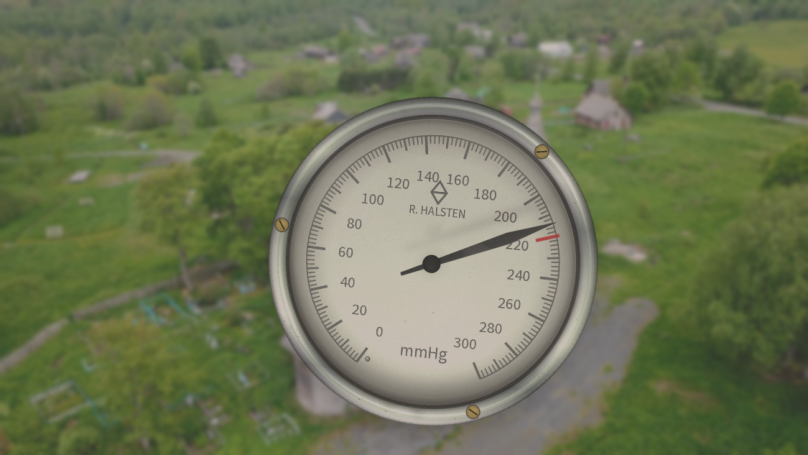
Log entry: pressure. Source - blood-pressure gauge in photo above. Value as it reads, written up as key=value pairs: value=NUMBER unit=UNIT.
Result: value=214 unit=mmHg
